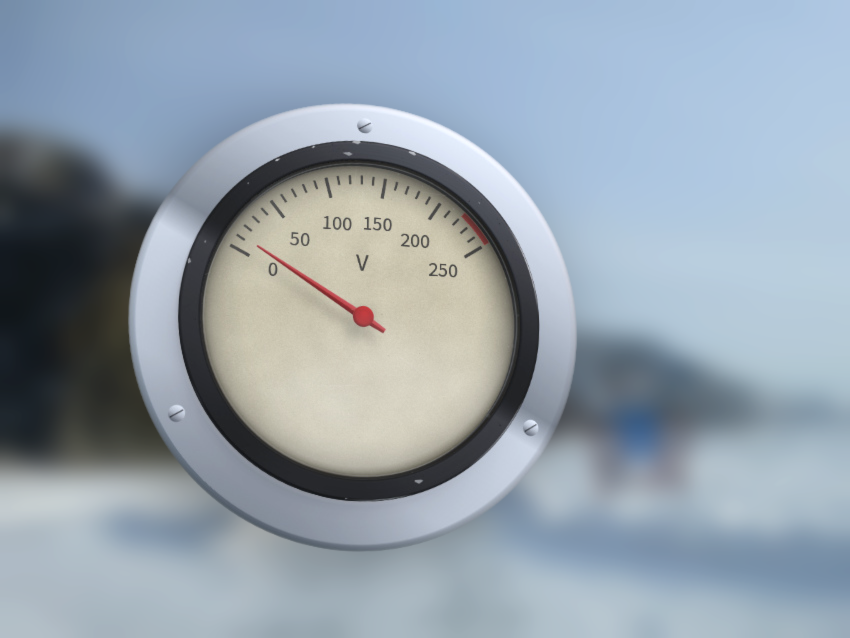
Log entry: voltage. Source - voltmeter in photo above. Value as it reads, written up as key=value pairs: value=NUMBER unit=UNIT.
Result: value=10 unit=V
